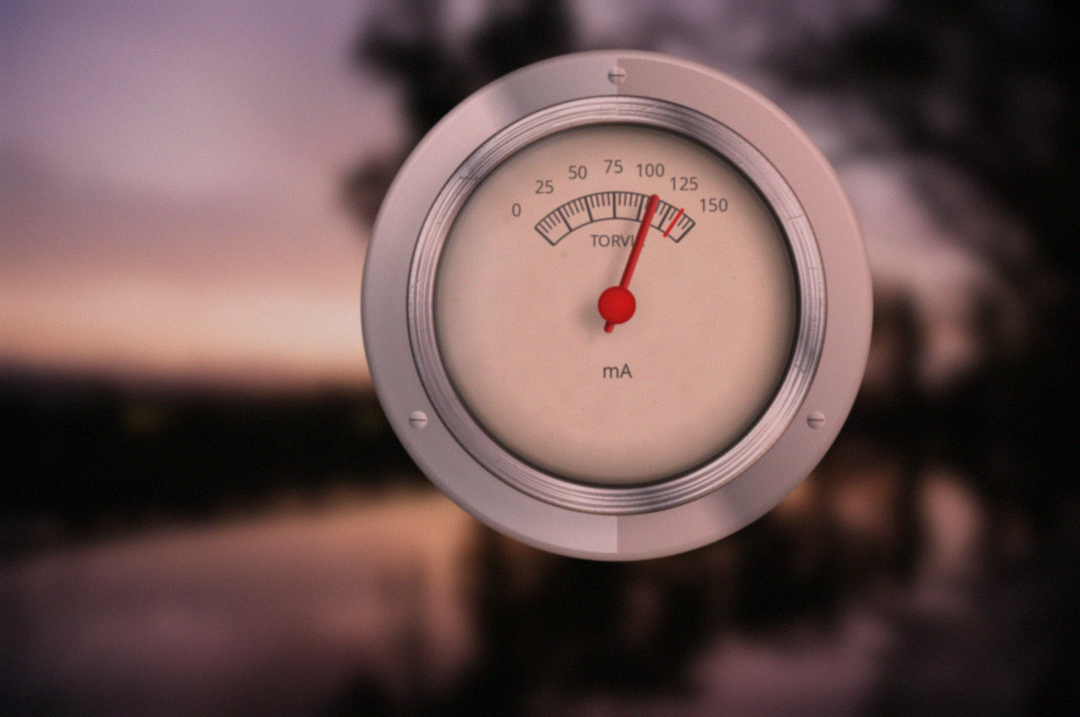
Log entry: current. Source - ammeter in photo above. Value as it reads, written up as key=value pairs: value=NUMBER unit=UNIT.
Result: value=110 unit=mA
